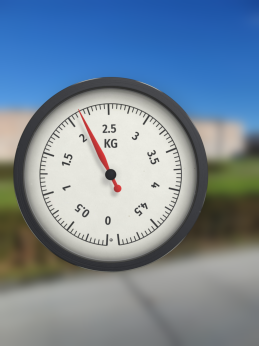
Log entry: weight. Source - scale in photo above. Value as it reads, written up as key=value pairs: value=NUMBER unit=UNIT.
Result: value=2.15 unit=kg
